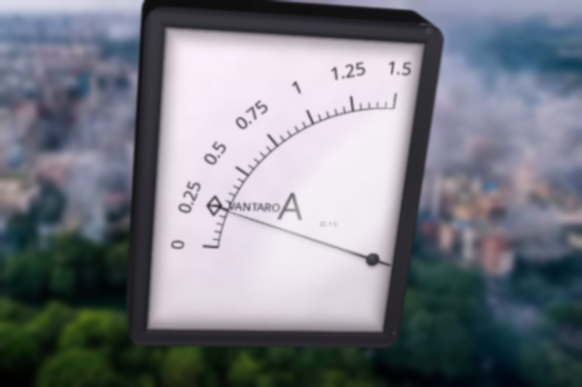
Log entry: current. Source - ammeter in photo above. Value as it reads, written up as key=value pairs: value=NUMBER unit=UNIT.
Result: value=0.25 unit=A
